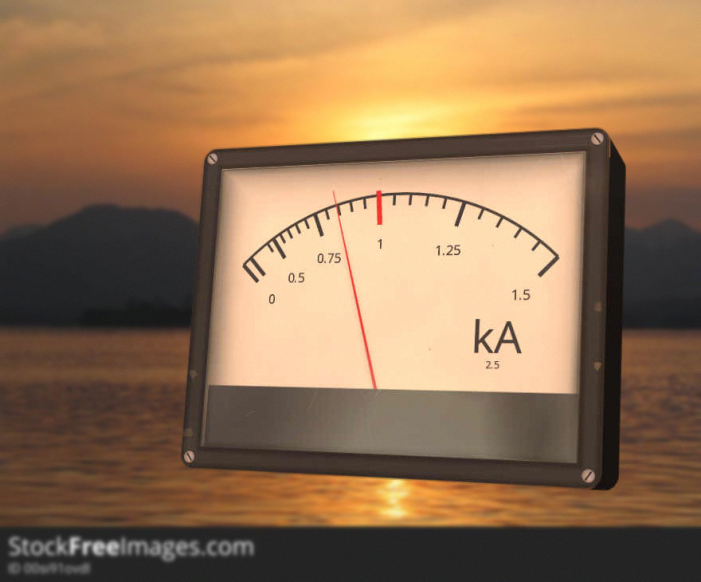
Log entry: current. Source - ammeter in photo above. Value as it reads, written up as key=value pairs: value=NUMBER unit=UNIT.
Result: value=0.85 unit=kA
